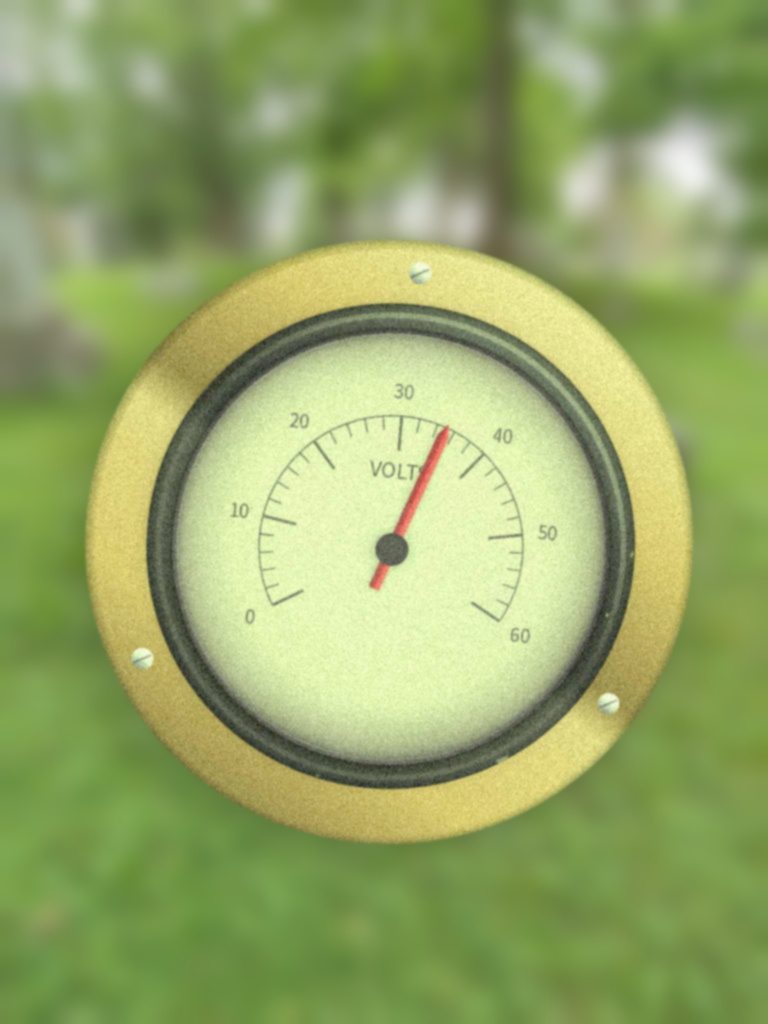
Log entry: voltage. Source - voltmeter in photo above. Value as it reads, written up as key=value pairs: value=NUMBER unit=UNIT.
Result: value=35 unit=V
